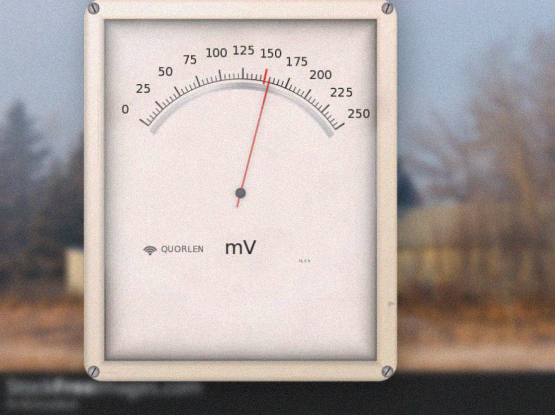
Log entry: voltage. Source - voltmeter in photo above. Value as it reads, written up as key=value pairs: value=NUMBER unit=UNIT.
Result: value=155 unit=mV
